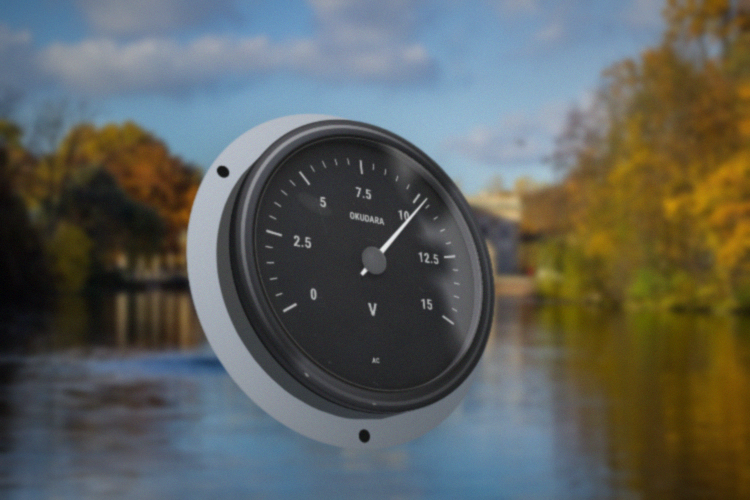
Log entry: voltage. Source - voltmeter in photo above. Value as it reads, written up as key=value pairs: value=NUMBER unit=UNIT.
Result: value=10.25 unit=V
